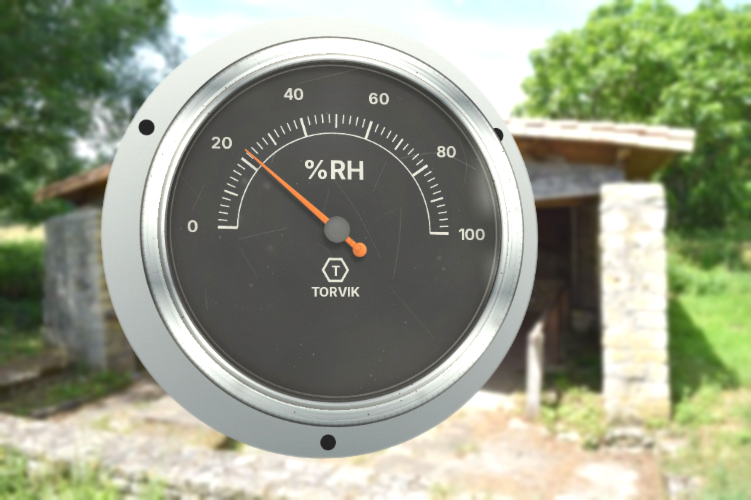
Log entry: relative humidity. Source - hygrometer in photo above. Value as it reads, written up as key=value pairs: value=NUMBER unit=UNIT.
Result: value=22 unit=%
